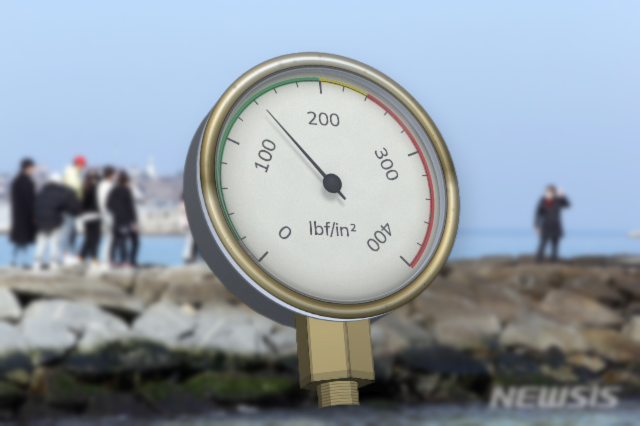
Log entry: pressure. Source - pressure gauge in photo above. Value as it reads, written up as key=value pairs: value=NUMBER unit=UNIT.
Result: value=140 unit=psi
